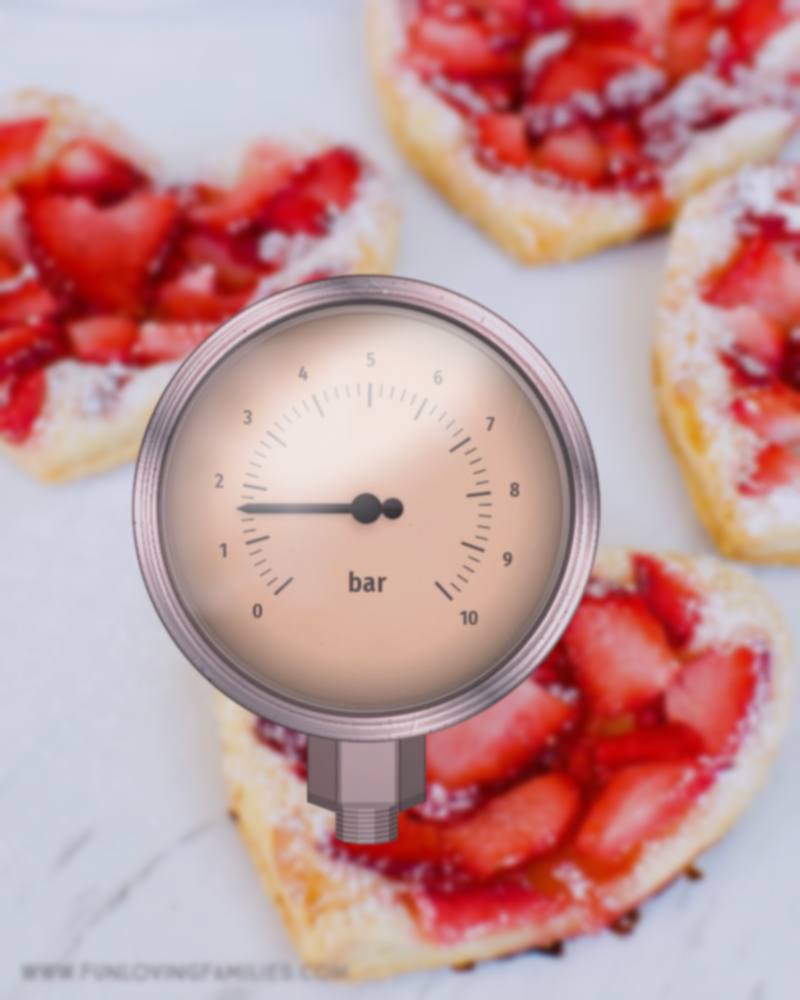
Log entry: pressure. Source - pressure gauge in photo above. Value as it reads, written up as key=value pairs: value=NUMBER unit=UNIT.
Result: value=1.6 unit=bar
